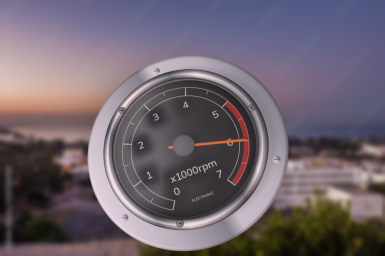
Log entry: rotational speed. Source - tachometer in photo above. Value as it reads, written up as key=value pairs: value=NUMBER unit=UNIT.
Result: value=6000 unit=rpm
